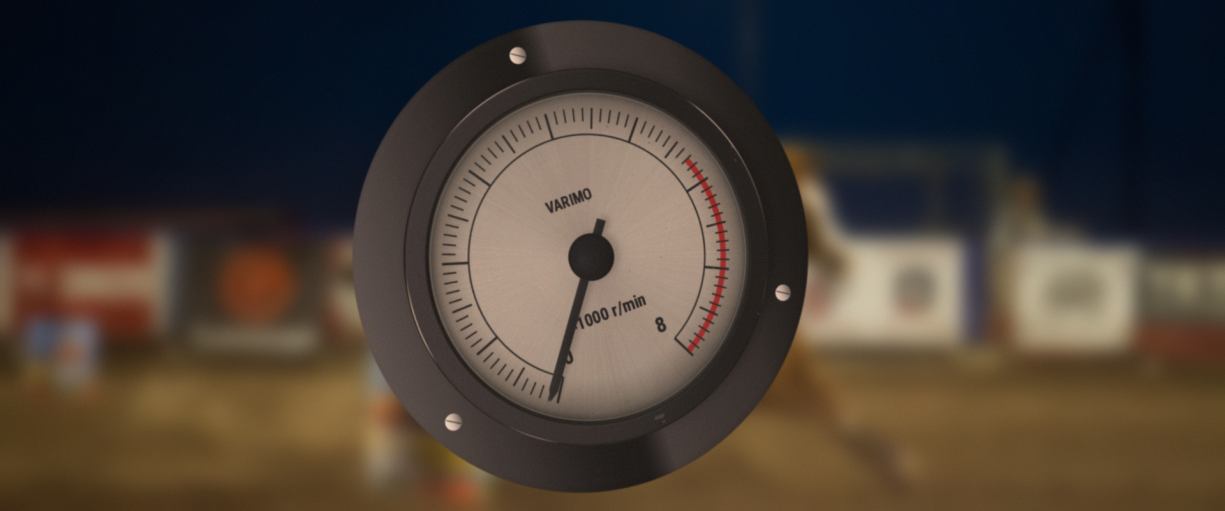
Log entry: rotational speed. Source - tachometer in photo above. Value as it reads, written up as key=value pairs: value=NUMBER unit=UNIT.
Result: value=100 unit=rpm
